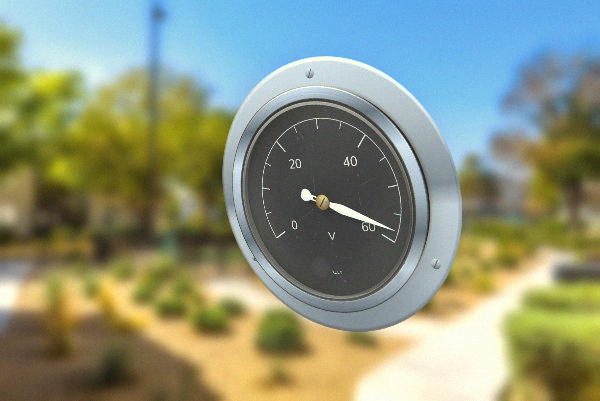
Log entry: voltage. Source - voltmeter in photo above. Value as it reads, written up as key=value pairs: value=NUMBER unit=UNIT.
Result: value=57.5 unit=V
